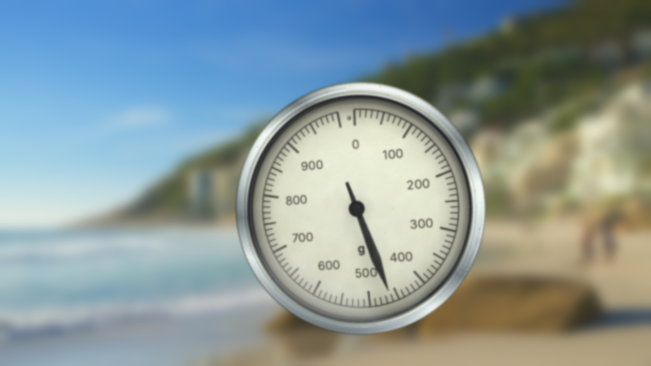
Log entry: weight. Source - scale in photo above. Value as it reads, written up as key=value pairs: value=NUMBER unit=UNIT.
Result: value=460 unit=g
